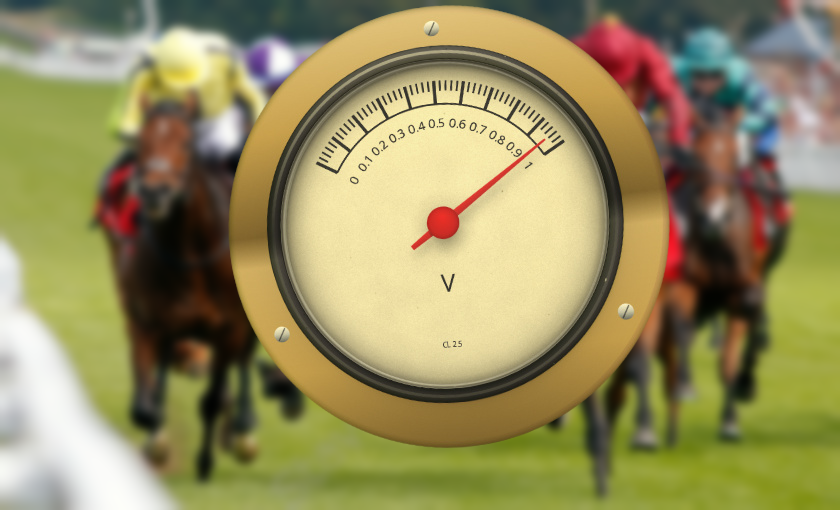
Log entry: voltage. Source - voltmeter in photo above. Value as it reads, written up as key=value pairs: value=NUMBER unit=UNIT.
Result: value=0.96 unit=V
